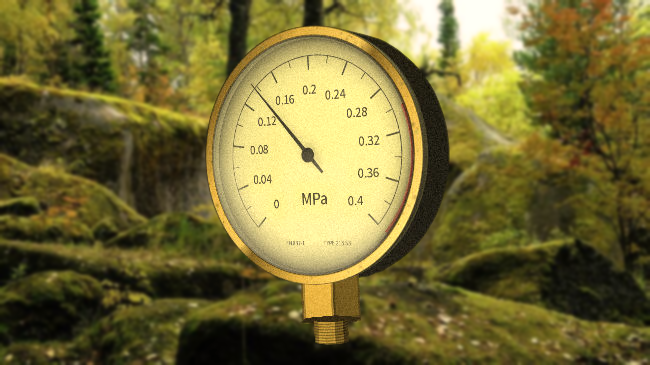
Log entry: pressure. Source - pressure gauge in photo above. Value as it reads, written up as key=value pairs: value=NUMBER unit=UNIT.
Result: value=0.14 unit=MPa
